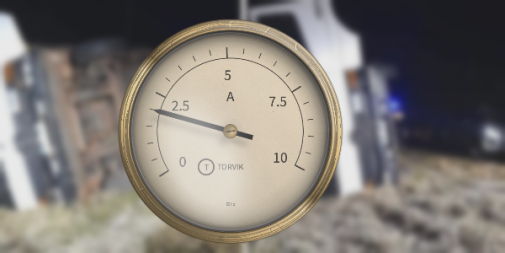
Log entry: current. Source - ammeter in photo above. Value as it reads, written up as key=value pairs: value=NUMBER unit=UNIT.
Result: value=2 unit=A
